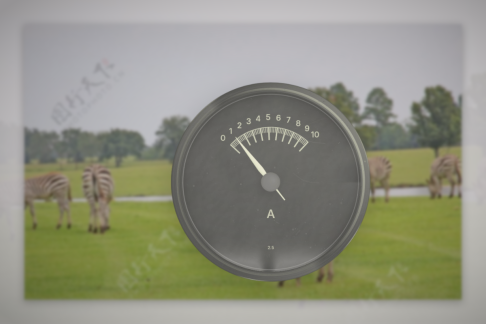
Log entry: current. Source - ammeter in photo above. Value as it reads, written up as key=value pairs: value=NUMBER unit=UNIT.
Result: value=1 unit=A
